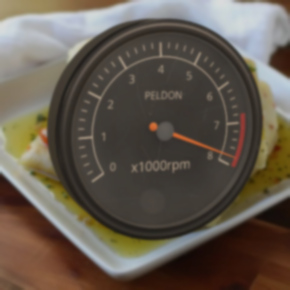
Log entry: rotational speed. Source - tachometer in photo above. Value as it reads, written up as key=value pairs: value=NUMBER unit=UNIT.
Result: value=7800 unit=rpm
